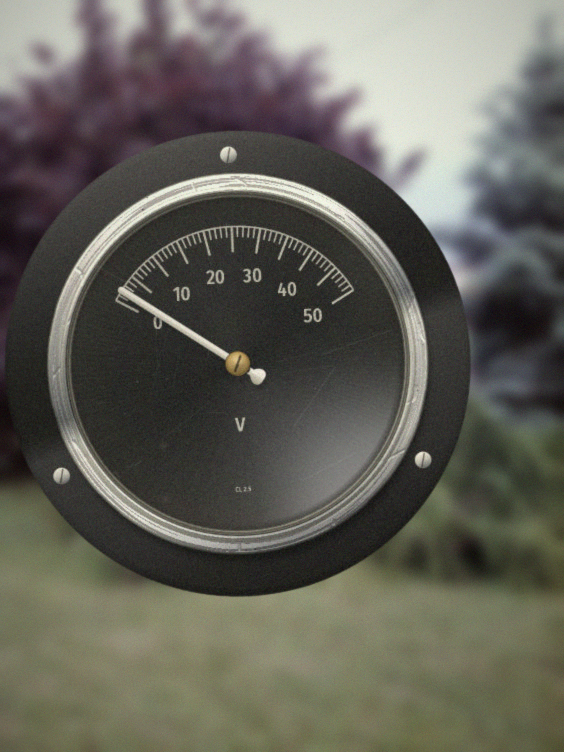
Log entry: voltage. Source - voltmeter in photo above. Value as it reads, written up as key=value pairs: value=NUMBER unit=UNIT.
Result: value=2 unit=V
